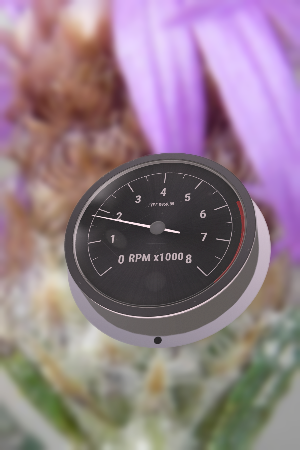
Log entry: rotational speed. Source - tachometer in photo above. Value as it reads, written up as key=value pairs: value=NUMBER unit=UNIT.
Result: value=1750 unit=rpm
